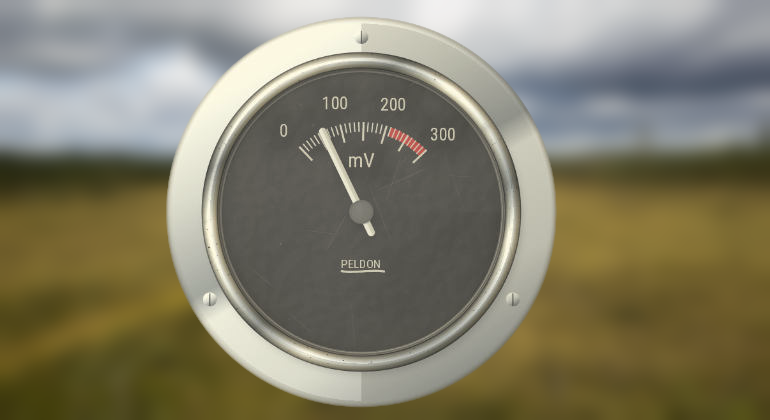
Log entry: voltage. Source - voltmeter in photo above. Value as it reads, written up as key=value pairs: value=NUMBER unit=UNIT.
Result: value=60 unit=mV
